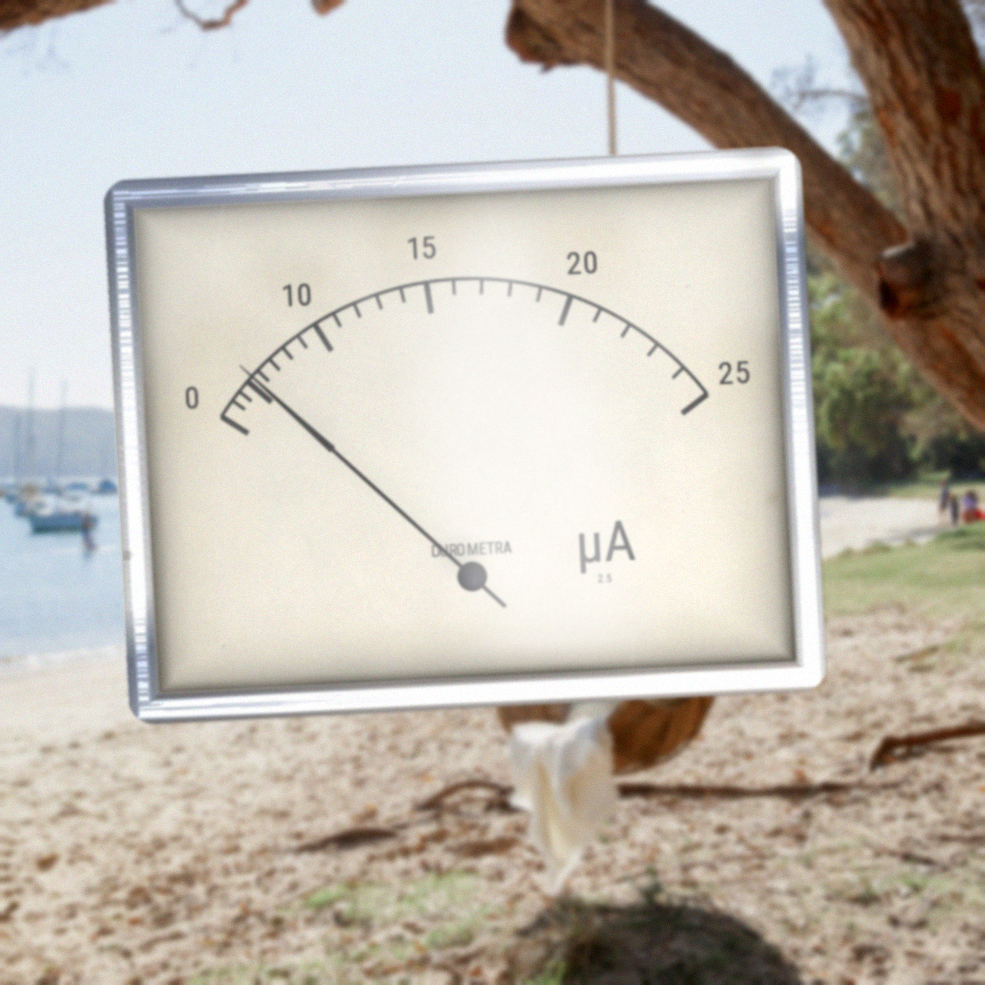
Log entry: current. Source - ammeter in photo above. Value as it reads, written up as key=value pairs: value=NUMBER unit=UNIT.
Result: value=5.5 unit=µA
